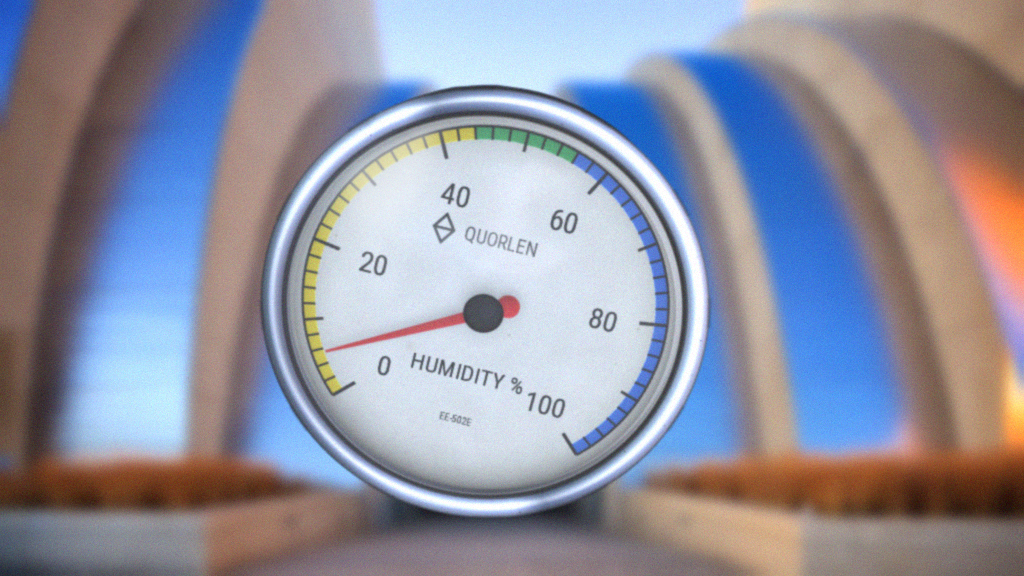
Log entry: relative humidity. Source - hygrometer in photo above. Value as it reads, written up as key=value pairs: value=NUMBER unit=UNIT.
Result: value=6 unit=%
